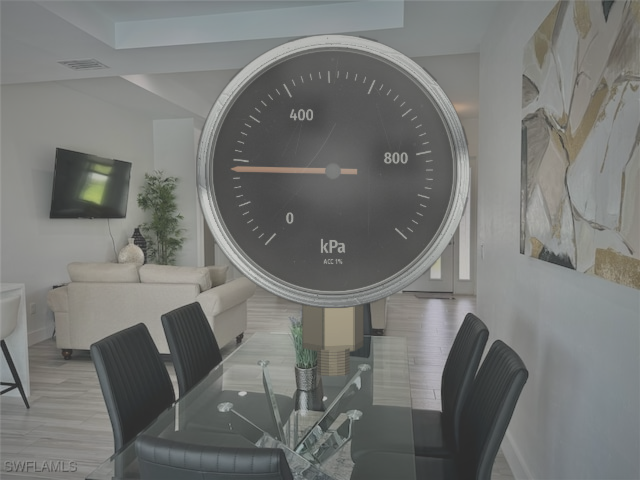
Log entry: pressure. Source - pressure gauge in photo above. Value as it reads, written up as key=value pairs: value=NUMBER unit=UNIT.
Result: value=180 unit=kPa
